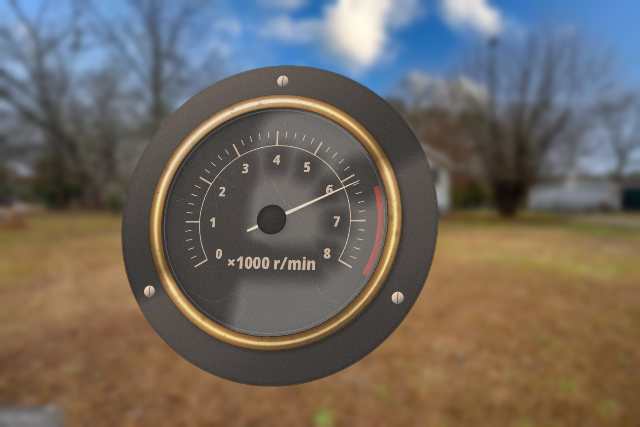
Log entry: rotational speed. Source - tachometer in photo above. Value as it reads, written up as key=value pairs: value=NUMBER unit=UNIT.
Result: value=6200 unit=rpm
